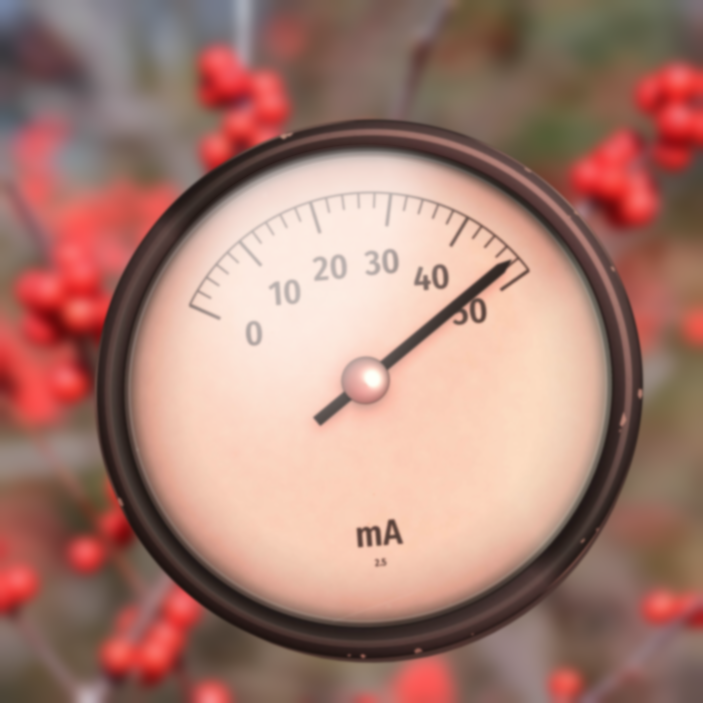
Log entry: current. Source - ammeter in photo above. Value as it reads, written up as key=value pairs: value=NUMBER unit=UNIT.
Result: value=48 unit=mA
